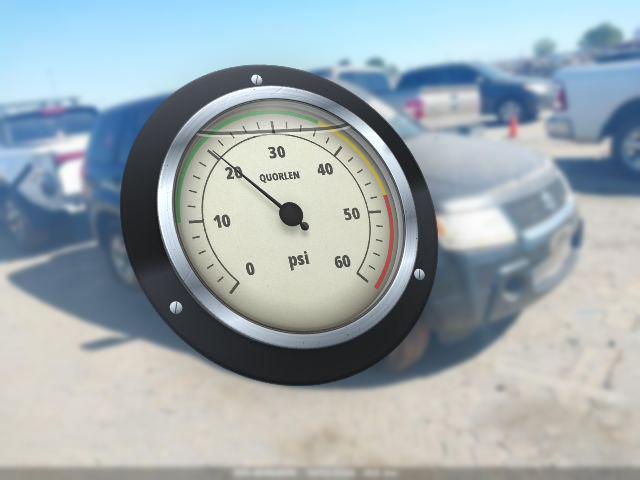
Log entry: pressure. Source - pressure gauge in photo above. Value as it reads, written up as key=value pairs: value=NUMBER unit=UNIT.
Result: value=20 unit=psi
